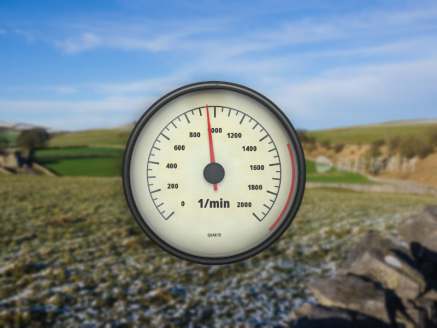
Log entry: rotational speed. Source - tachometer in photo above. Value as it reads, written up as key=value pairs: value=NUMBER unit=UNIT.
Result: value=950 unit=rpm
